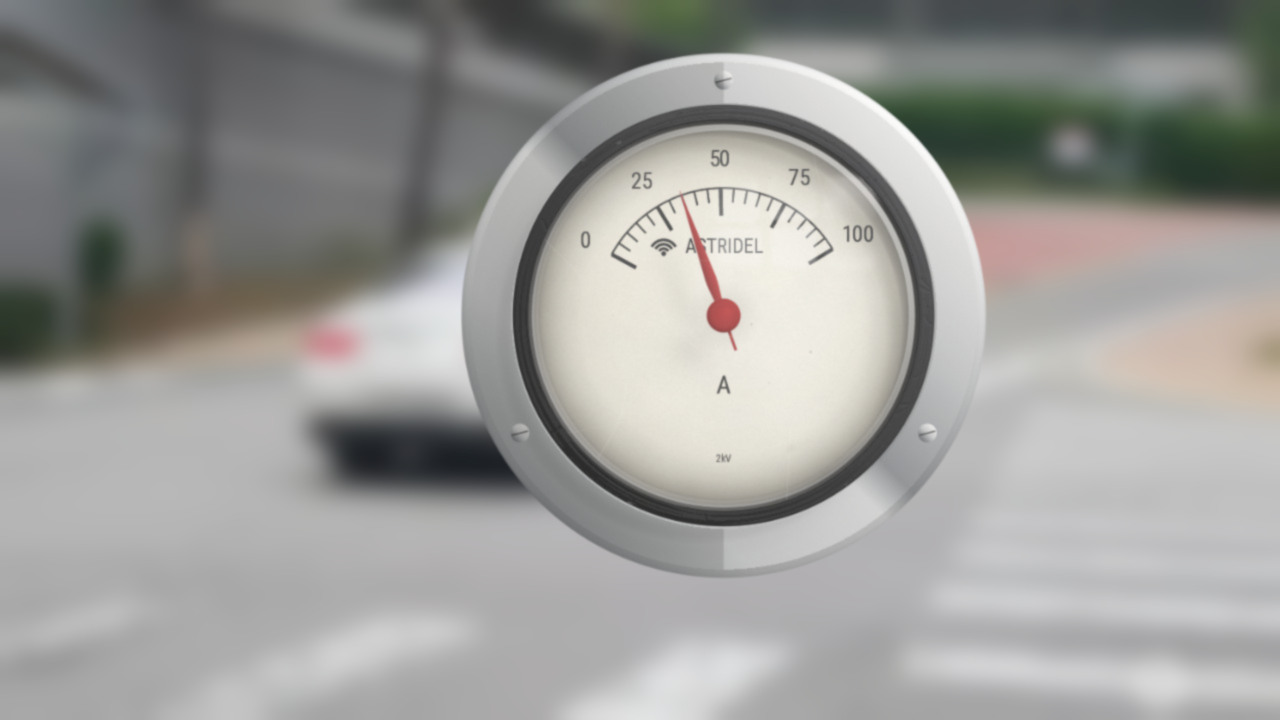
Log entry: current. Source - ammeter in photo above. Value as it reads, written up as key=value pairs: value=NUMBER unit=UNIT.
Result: value=35 unit=A
